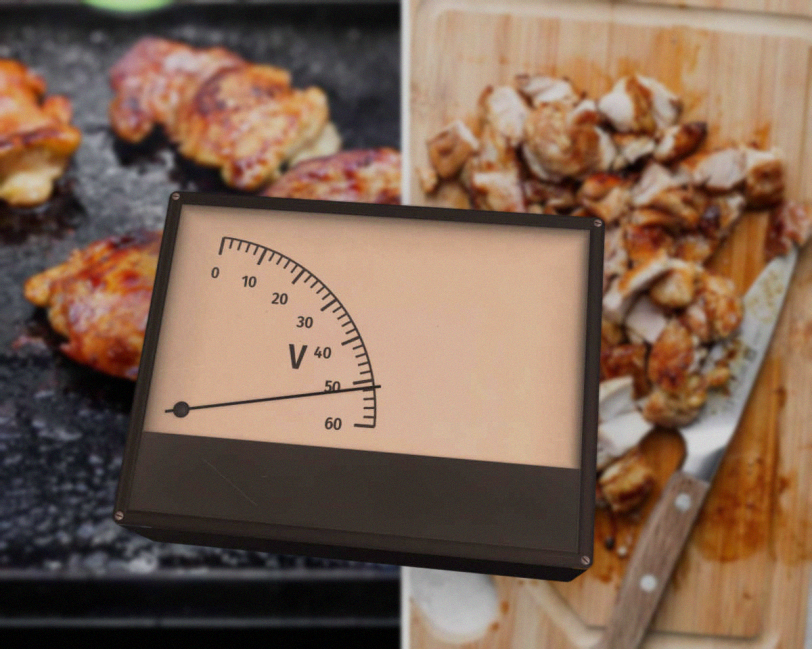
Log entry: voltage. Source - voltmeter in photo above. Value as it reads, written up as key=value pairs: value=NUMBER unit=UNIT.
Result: value=52 unit=V
